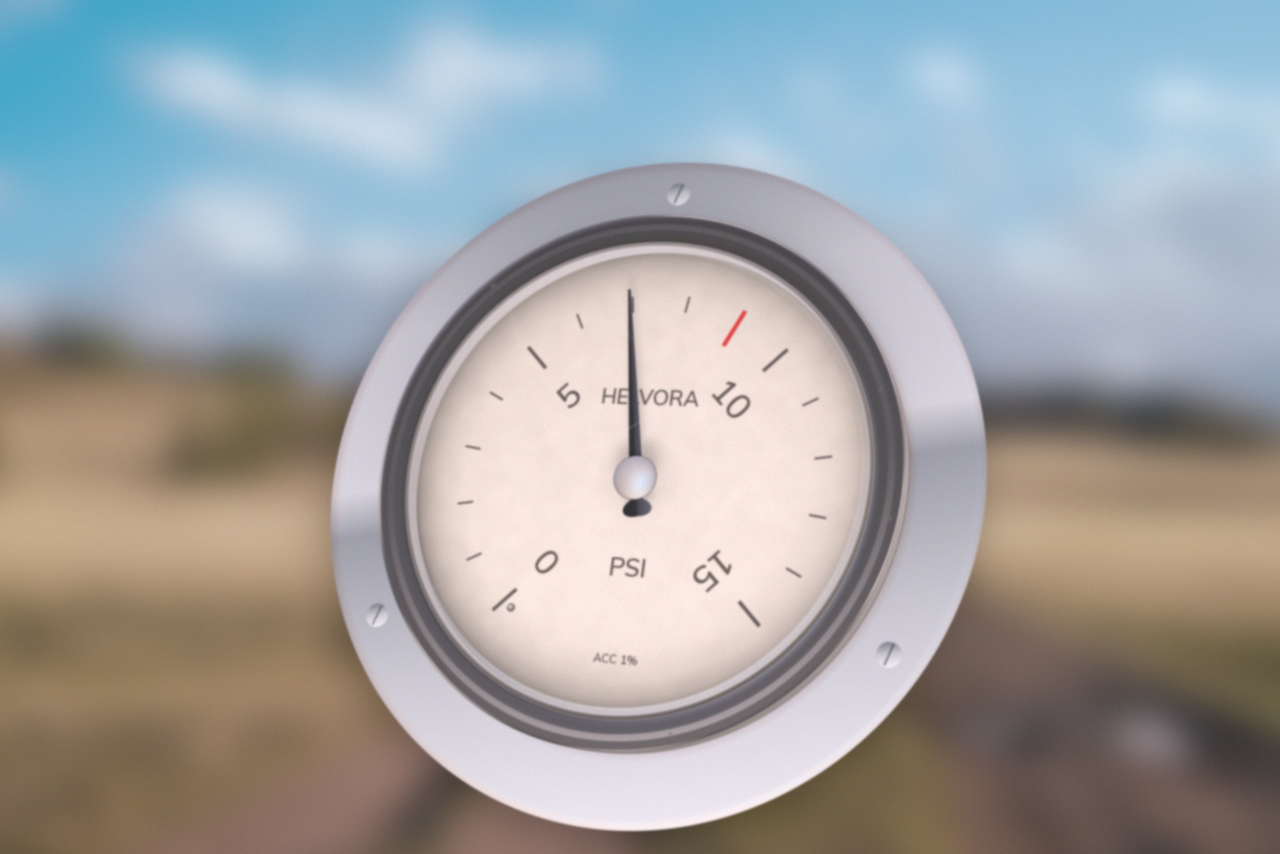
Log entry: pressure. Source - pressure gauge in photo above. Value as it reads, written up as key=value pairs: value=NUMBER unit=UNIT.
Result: value=7 unit=psi
